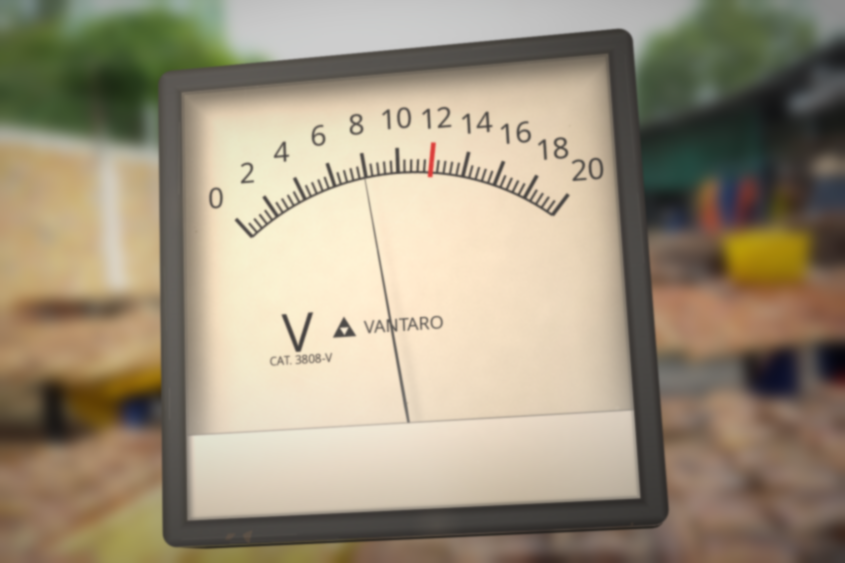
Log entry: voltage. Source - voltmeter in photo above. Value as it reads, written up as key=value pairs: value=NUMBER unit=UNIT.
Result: value=8 unit=V
